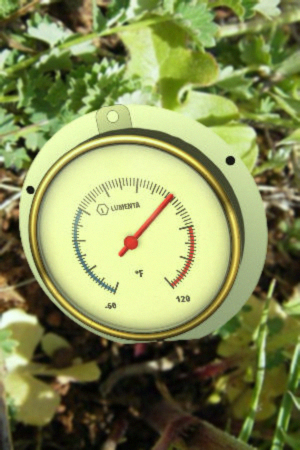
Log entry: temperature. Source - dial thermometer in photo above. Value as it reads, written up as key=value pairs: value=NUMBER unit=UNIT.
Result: value=60 unit=°F
